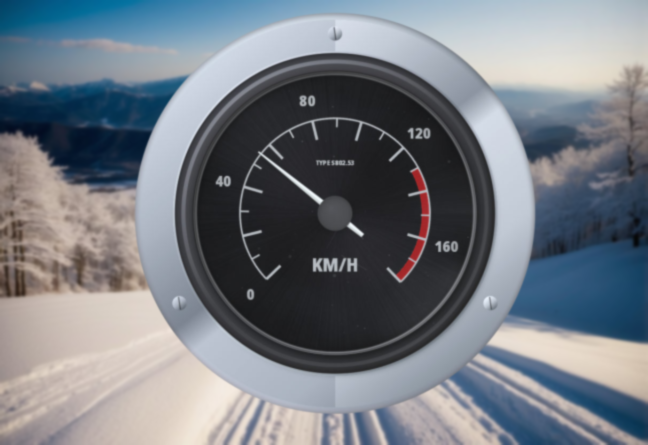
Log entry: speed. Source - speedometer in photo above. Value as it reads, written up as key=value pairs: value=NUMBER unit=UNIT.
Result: value=55 unit=km/h
